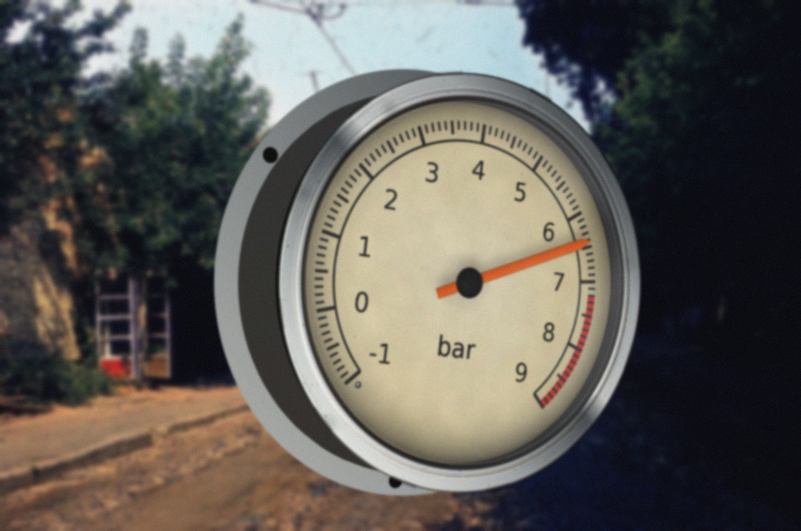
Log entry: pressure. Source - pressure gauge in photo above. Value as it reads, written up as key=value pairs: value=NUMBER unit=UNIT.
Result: value=6.4 unit=bar
